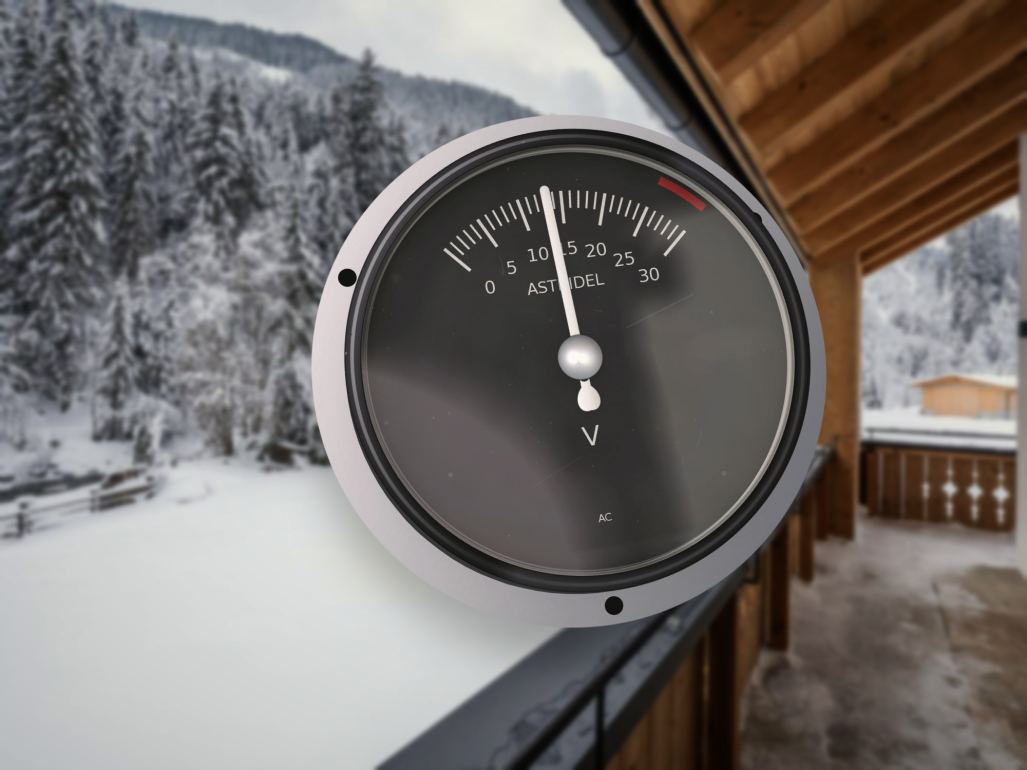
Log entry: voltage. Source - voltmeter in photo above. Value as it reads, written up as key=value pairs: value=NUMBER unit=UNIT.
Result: value=13 unit=V
